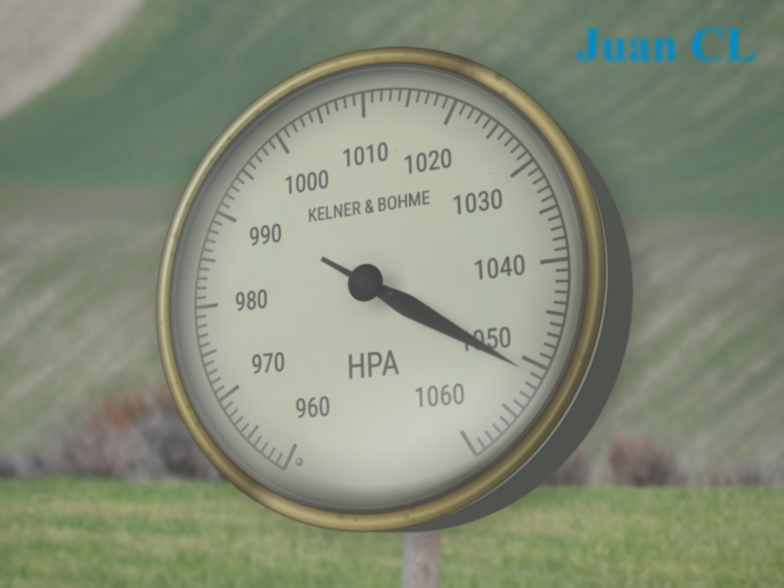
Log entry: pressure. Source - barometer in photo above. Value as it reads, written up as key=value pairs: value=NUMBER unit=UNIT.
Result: value=1051 unit=hPa
